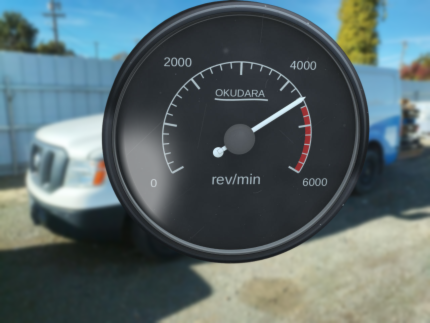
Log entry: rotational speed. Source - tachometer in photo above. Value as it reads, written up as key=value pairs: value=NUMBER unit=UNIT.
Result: value=4400 unit=rpm
